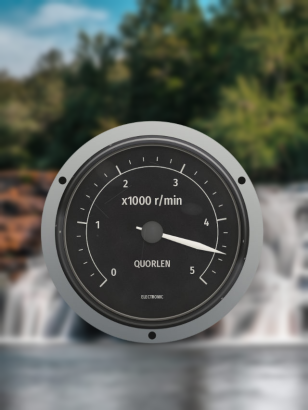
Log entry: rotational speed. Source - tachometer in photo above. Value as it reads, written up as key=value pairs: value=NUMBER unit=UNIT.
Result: value=4500 unit=rpm
